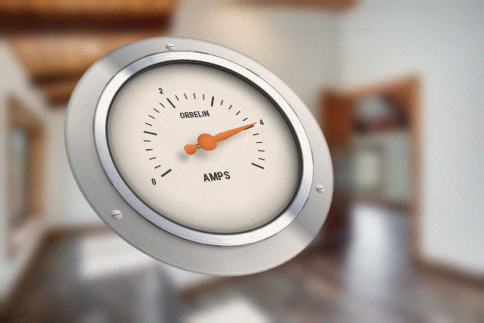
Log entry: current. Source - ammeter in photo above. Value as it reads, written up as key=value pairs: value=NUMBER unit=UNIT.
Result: value=4 unit=A
